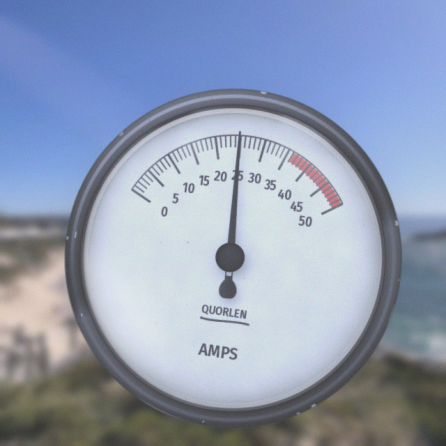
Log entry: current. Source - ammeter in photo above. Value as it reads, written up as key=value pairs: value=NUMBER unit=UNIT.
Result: value=25 unit=A
